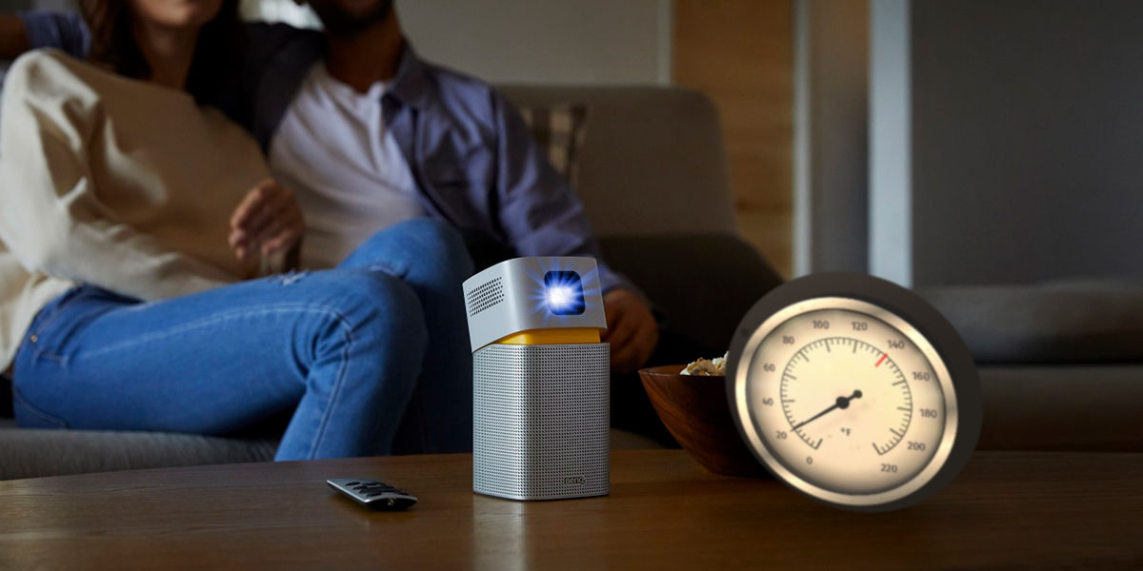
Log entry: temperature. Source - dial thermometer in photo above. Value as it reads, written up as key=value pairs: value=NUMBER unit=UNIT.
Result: value=20 unit=°F
